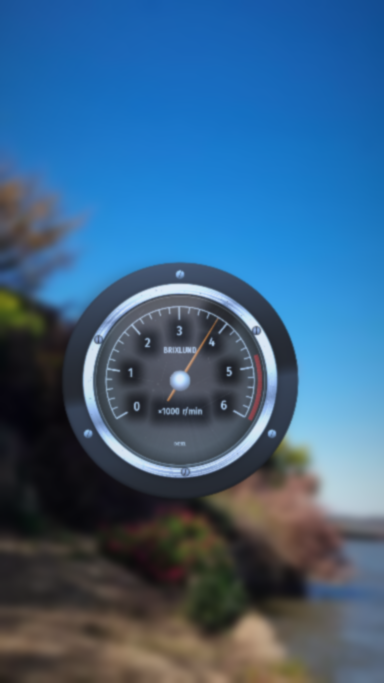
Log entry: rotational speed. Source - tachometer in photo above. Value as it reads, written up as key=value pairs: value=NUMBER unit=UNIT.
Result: value=3800 unit=rpm
